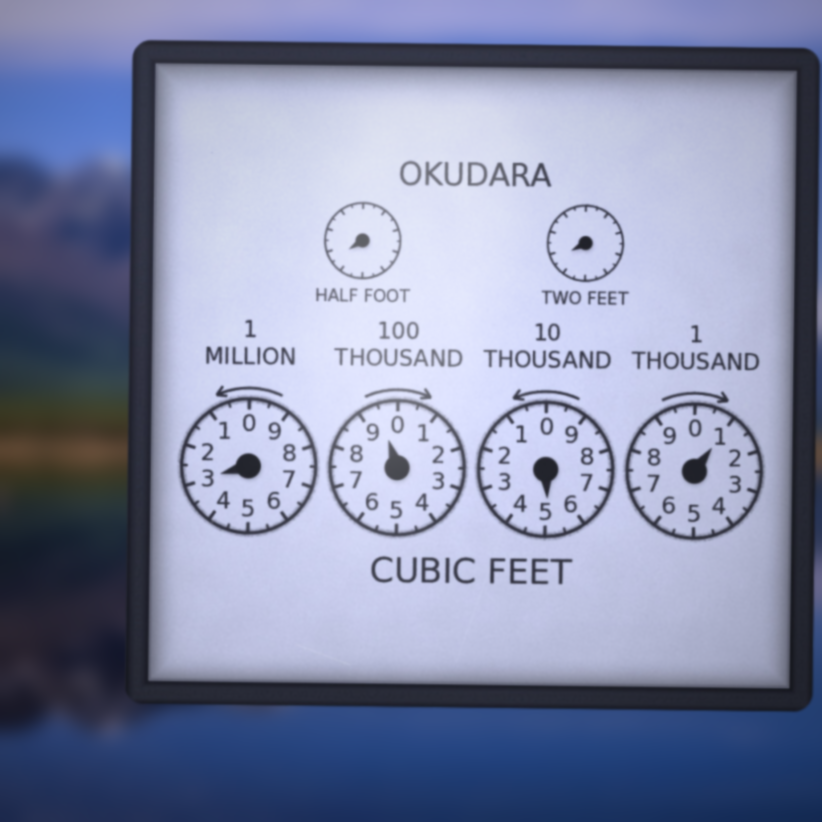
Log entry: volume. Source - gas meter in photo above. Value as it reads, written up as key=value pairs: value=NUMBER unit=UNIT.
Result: value=295100 unit=ft³
